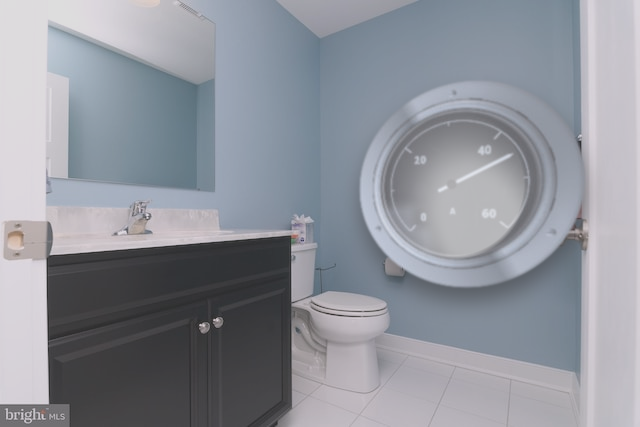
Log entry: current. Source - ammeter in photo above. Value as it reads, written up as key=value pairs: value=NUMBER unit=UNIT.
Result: value=45 unit=A
